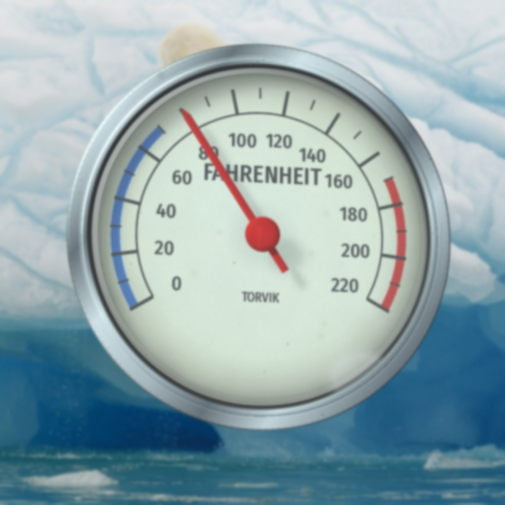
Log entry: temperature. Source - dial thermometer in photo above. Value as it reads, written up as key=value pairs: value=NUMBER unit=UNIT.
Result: value=80 unit=°F
